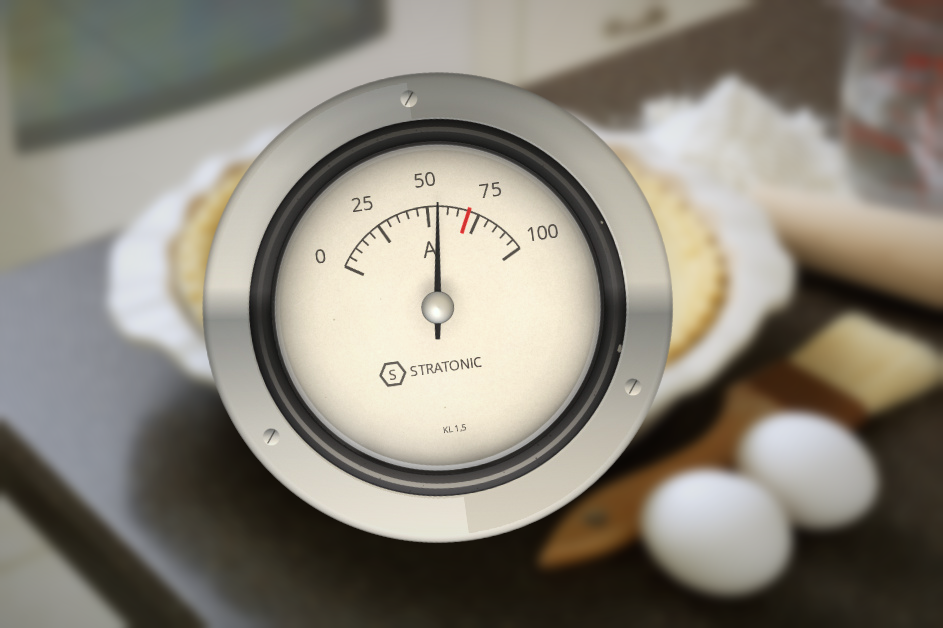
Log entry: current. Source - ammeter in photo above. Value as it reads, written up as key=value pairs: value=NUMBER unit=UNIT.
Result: value=55 unit=A
